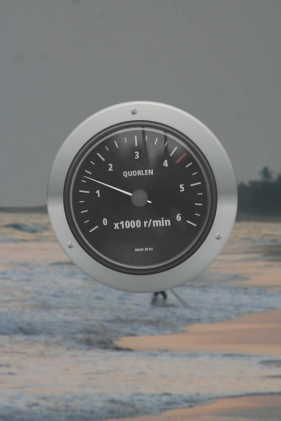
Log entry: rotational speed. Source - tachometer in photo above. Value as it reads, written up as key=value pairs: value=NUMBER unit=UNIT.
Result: value=1375 unit=rpm
